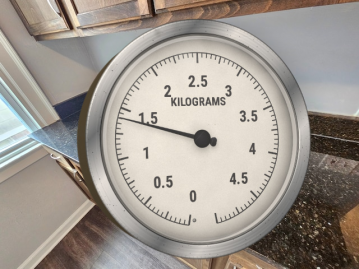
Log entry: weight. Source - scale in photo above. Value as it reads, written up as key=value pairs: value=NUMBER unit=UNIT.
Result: value=1.4 unit=kg
